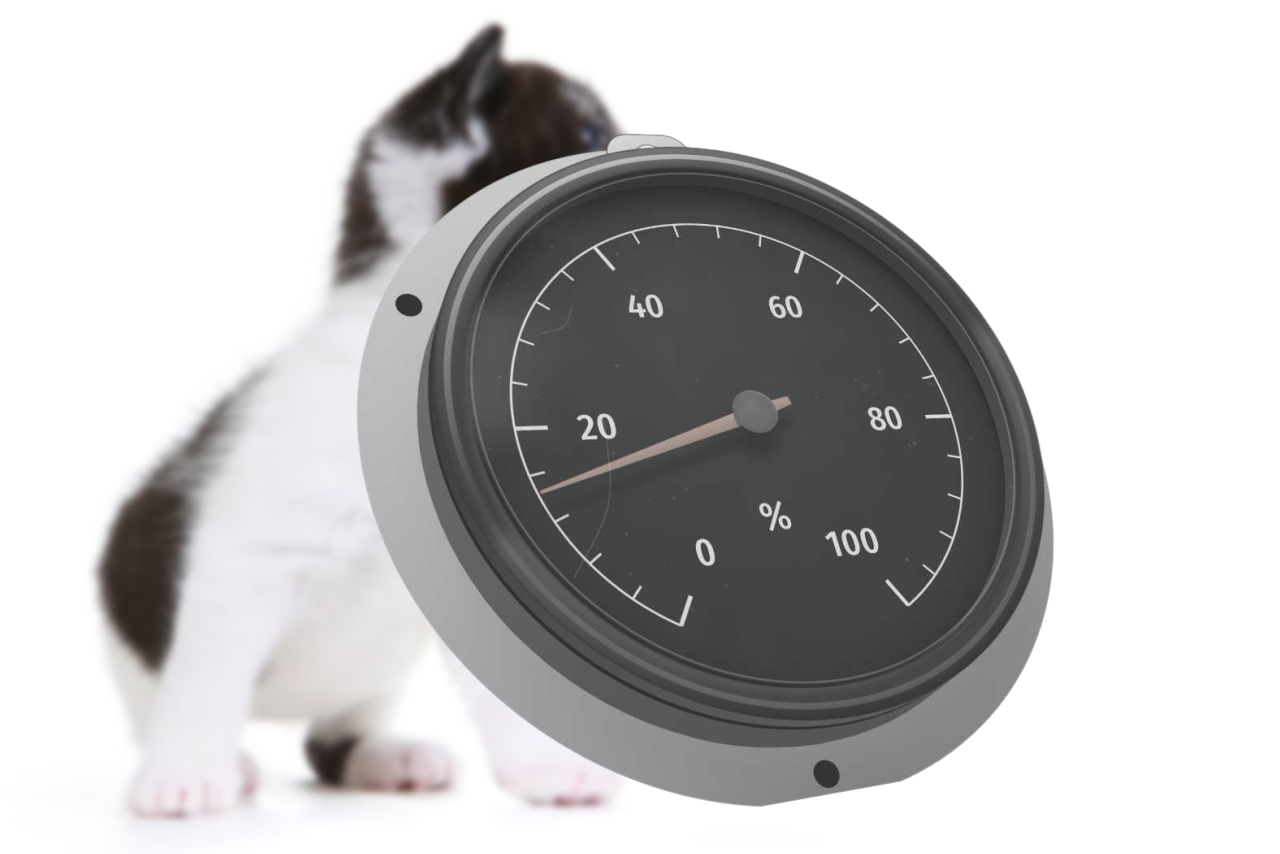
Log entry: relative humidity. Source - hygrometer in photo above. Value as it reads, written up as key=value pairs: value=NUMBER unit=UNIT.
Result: value=14 unit=%
